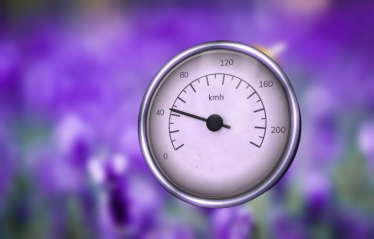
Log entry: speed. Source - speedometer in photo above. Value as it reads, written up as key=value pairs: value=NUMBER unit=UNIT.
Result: value=45 unit=km/h
